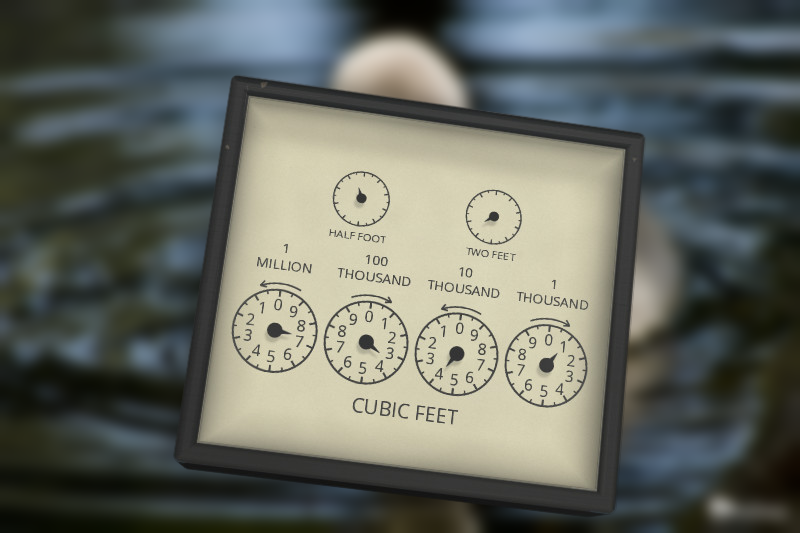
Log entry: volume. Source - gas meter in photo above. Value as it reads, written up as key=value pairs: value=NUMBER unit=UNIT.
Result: value=734100 unit=ft³
